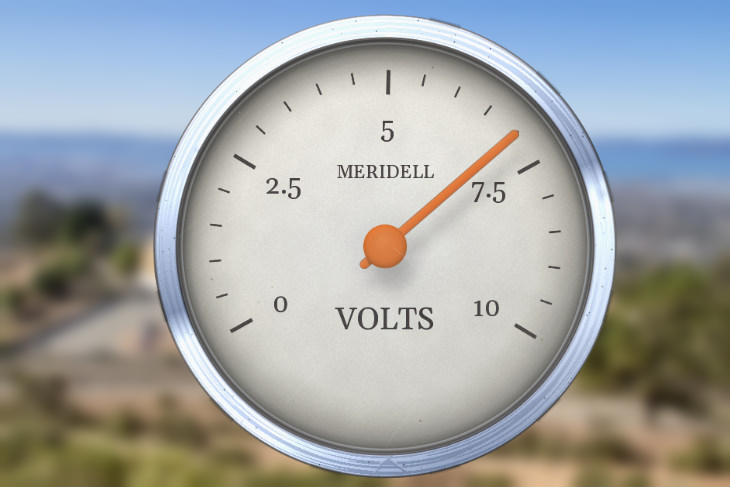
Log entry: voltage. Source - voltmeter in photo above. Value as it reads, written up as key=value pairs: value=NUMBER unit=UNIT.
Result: value=7 unit=V
